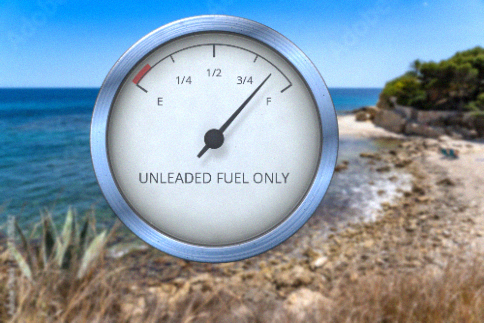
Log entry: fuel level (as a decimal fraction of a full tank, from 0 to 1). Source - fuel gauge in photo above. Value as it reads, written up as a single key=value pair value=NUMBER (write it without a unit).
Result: value=0.875
